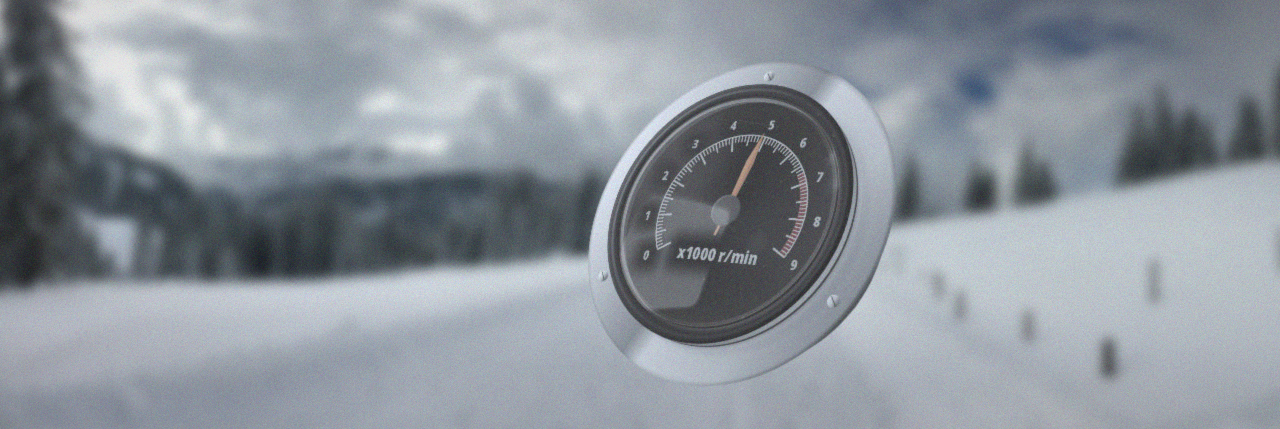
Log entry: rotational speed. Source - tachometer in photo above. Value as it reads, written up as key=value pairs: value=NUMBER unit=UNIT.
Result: value=5000 unit=rpm
